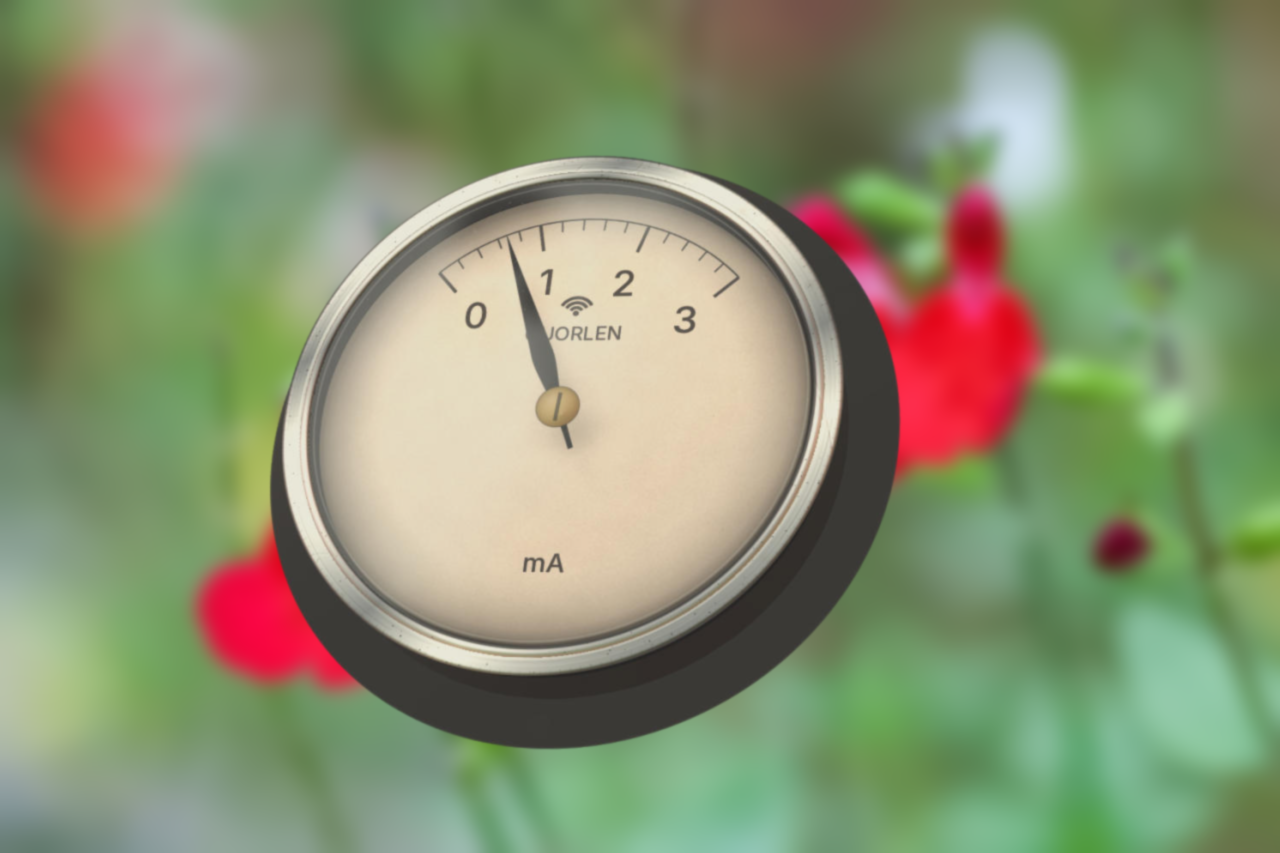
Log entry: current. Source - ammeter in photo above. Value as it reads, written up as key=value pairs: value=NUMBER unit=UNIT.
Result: value=0.7 unit=mA
